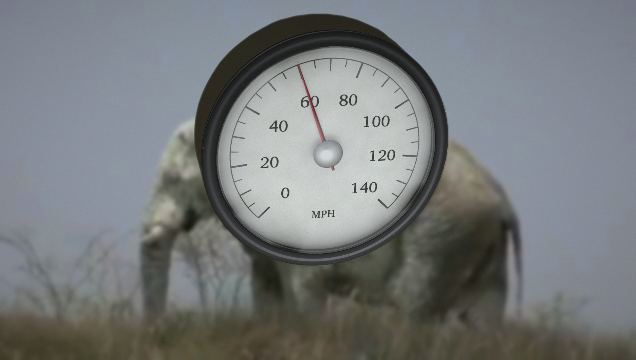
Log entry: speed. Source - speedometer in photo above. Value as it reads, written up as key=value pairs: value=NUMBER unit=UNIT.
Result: value=60 unit=mph
